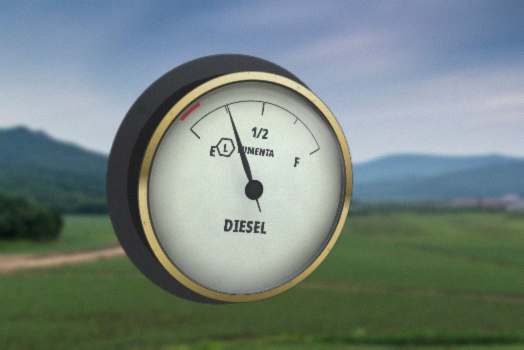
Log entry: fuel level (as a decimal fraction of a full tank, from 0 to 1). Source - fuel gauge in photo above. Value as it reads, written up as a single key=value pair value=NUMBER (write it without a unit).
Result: value=0.25
